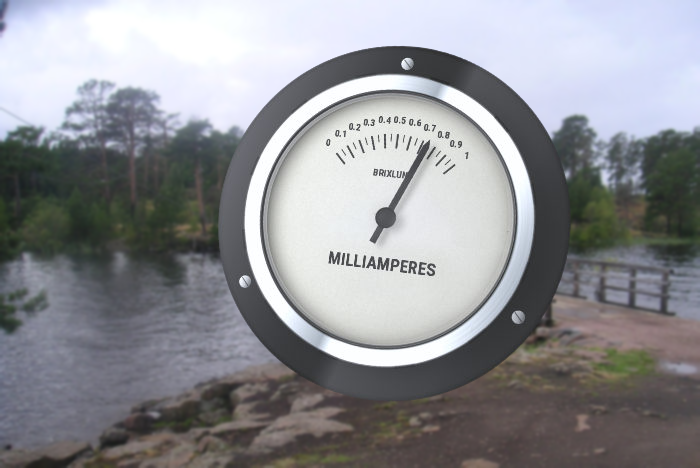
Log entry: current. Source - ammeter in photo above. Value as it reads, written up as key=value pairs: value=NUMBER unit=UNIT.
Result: value=0.75 unit=mA
